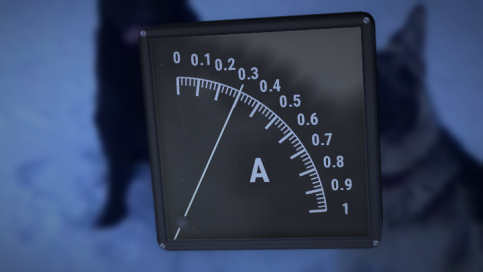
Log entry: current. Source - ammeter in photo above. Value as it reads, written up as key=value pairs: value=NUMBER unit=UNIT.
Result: value=0.3 unit=A
